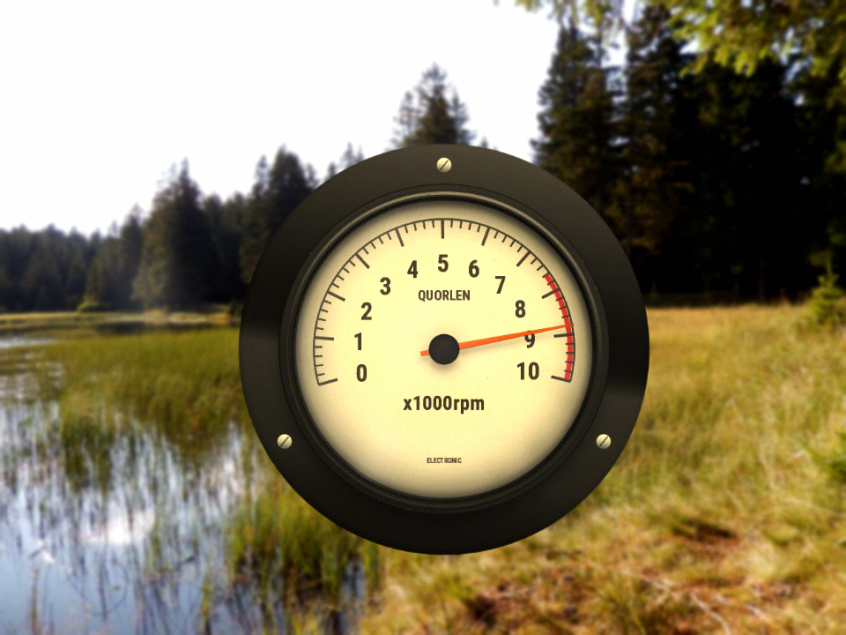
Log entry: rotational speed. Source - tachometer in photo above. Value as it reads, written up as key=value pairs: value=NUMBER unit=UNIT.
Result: value=8800 unit=rpm
